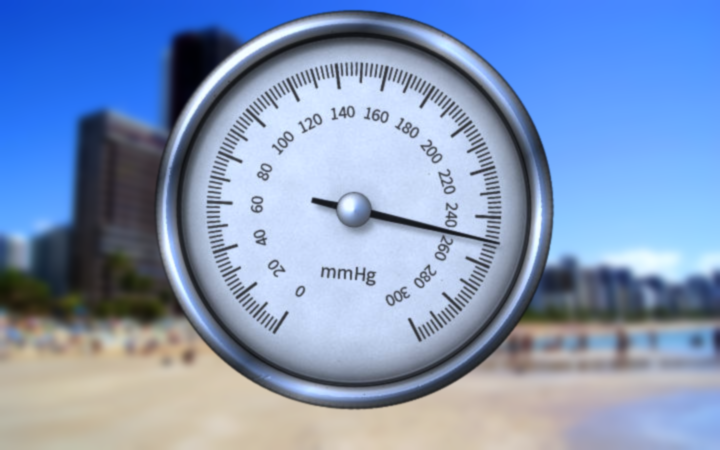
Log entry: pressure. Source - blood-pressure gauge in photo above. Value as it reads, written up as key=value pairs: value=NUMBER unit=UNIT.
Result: value=250 unit=mmHg
